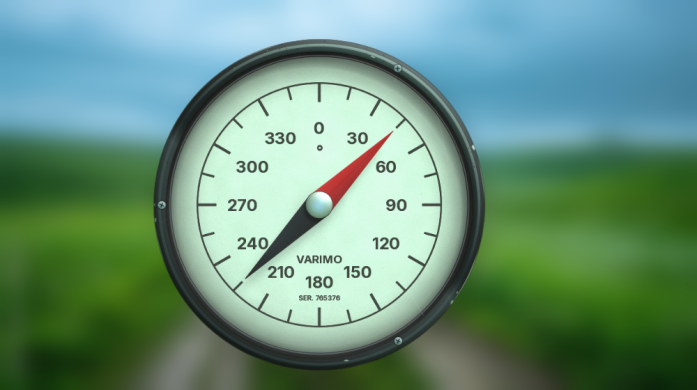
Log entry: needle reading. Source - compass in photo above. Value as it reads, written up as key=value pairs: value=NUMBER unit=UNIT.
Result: value=45 unit=°
